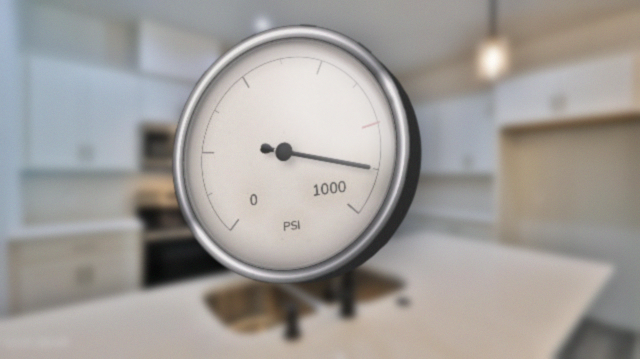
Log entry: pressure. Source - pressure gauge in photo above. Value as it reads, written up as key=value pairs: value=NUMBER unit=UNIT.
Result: value=900 unit=psi
